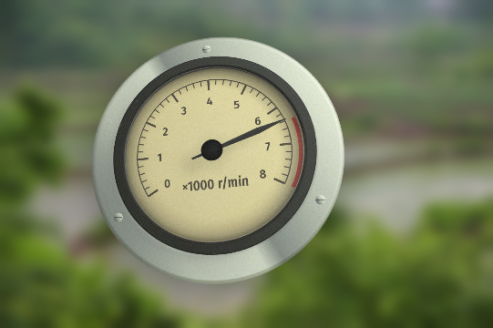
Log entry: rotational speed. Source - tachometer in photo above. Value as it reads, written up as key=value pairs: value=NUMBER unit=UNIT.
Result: value=6400 unit=rpm
